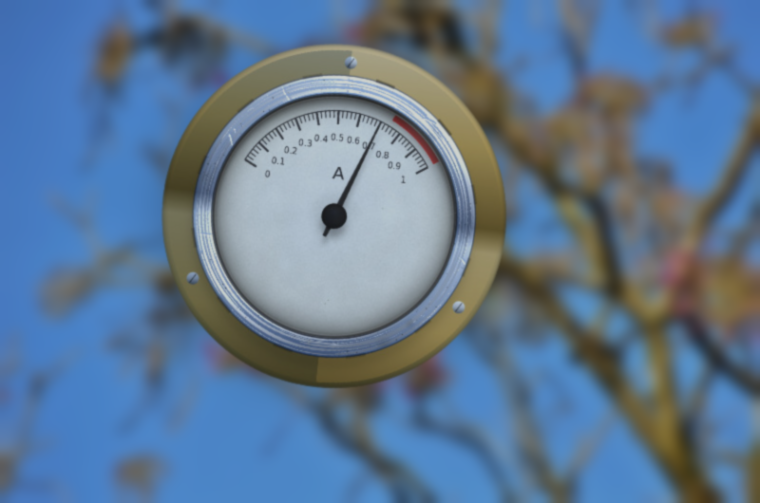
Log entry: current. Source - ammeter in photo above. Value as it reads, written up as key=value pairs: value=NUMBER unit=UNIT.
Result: value=0.7 unit=A
